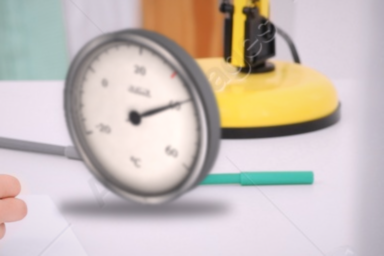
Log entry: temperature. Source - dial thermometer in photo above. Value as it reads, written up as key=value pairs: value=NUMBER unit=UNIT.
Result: value=40 unit=°C
